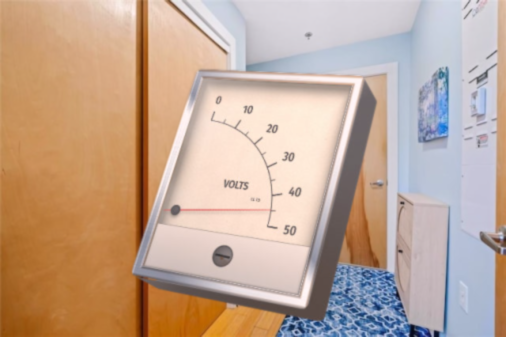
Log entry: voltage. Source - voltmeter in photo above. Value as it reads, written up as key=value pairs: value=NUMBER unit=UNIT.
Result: value=45 unit=V
